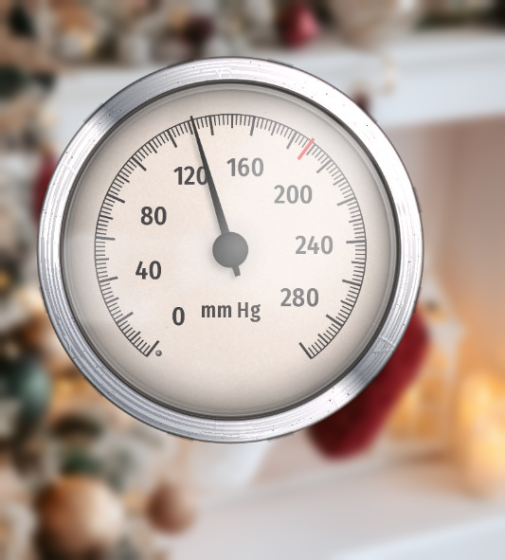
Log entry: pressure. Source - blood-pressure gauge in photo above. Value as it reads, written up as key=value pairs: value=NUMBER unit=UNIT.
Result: value=132 unit=mmHg
